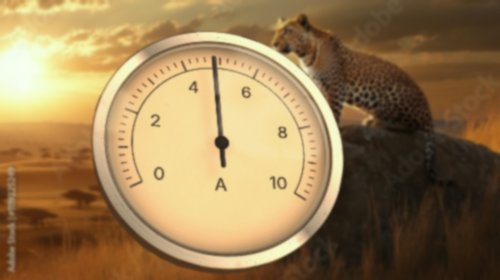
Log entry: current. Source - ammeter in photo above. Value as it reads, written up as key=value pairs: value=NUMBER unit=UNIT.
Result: value=4.8 unit=A
